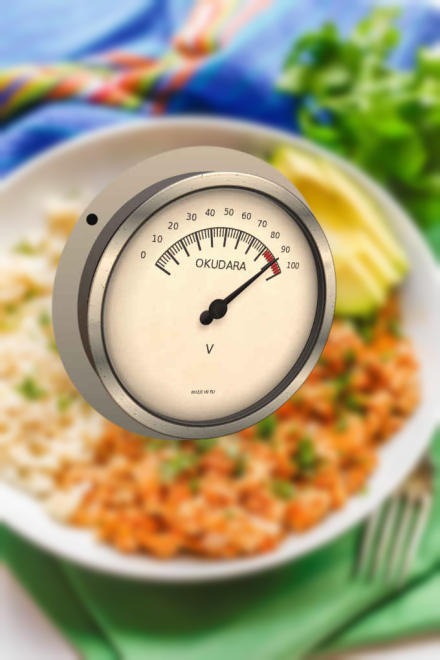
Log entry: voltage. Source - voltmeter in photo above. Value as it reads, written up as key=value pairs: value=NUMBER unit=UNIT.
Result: value=90 unit=V
